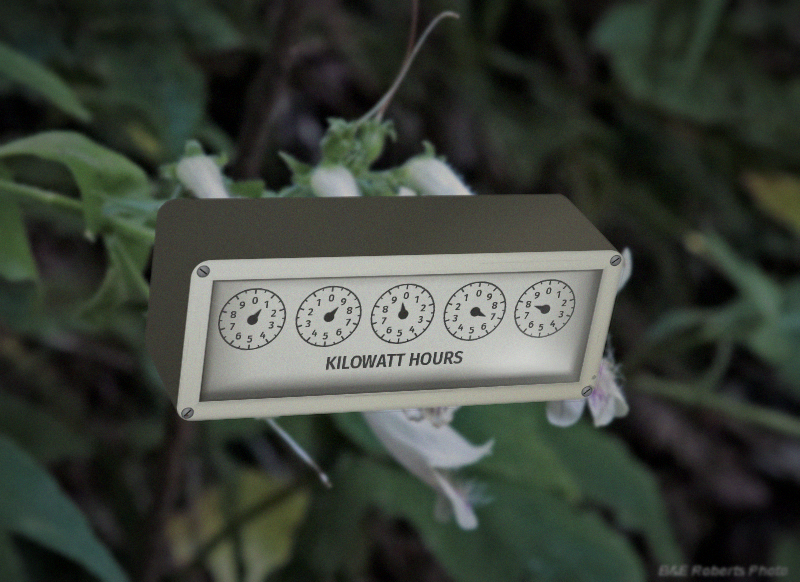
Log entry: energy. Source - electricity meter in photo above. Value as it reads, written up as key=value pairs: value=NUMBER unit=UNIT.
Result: value=8968 unit=kWh
